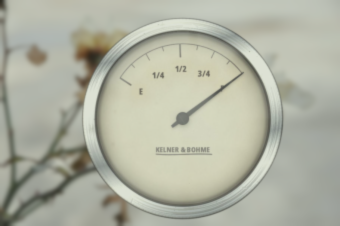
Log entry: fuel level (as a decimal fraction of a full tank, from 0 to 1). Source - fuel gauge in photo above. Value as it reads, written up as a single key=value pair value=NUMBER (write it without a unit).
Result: value=1
